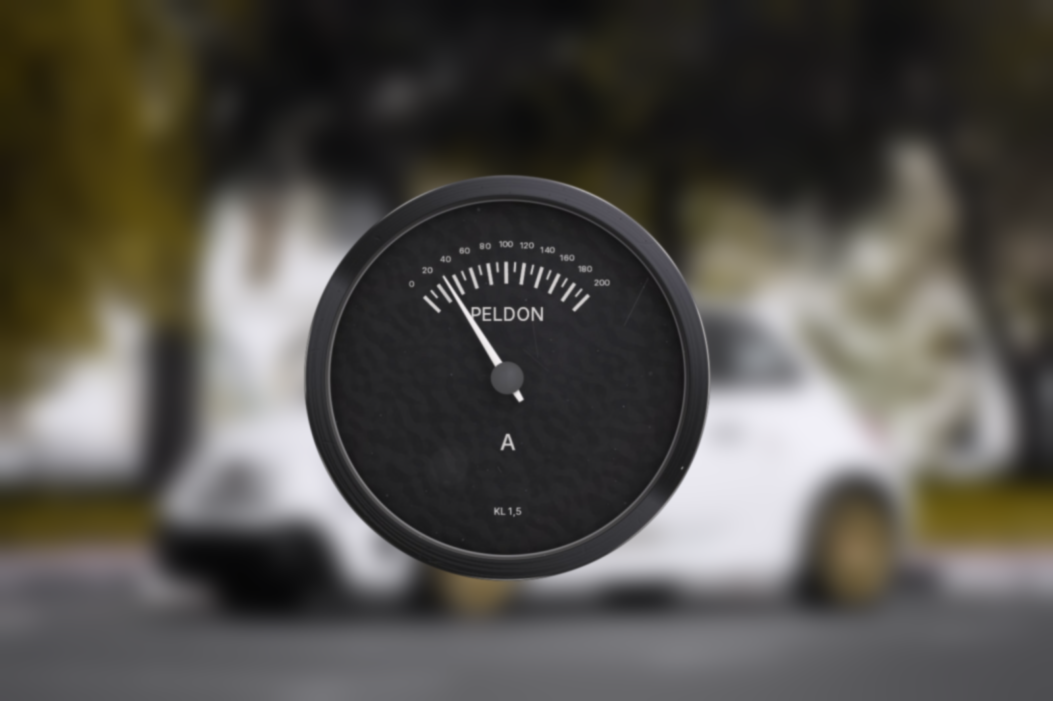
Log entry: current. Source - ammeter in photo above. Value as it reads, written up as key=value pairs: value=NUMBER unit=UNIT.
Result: value=30 unit=A
